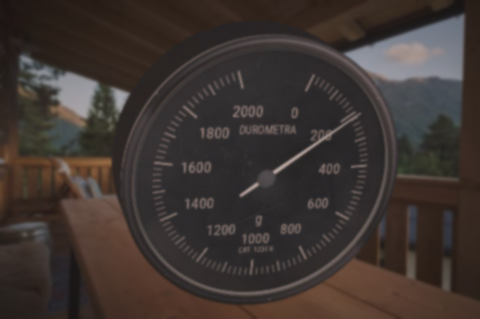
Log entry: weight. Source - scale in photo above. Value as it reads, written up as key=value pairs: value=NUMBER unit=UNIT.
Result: value=200 unit=g
